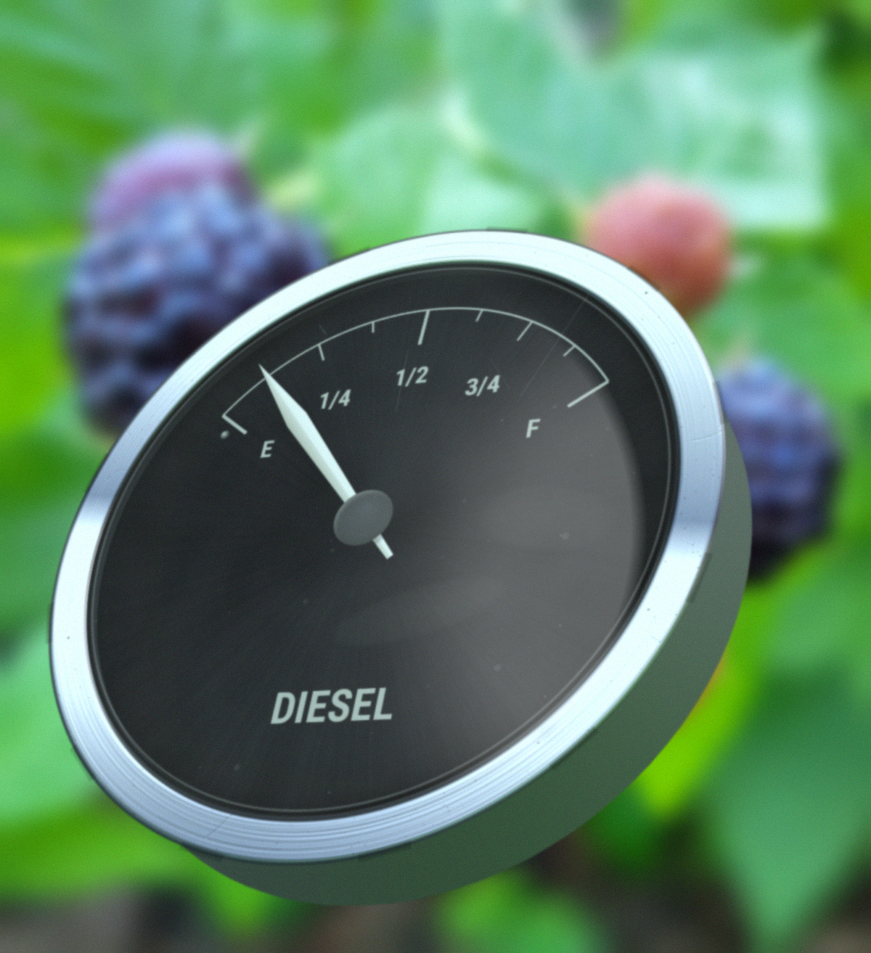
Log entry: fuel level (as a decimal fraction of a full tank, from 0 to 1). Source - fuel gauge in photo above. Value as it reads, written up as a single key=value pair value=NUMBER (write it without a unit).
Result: value=0.125
